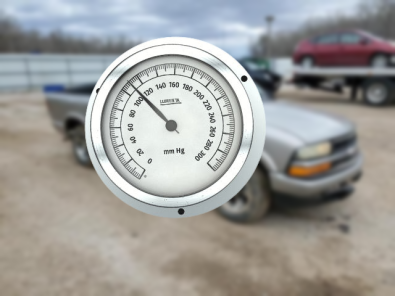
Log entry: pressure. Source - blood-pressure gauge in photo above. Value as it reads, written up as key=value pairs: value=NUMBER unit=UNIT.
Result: value=110 unit=mmHg
